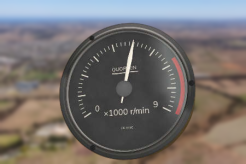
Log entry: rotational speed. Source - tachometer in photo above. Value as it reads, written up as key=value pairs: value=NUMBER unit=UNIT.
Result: value=5000 unit=rpm
